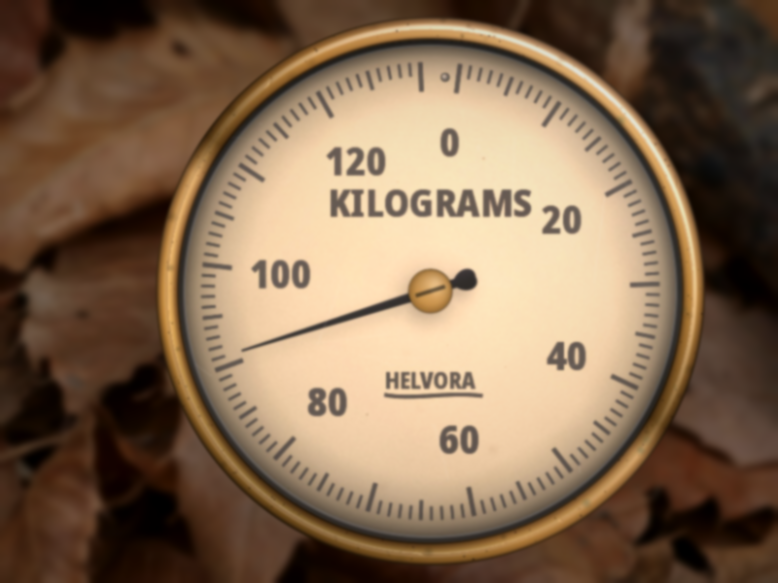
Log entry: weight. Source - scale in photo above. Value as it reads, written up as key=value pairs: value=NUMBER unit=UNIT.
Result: value=91 unit=kg
